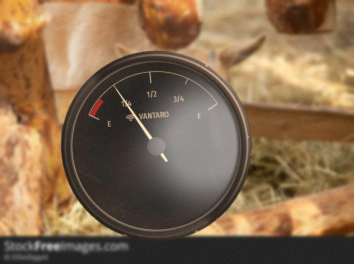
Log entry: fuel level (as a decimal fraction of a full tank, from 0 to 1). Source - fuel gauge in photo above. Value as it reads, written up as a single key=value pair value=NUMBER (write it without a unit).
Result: value=0.25
